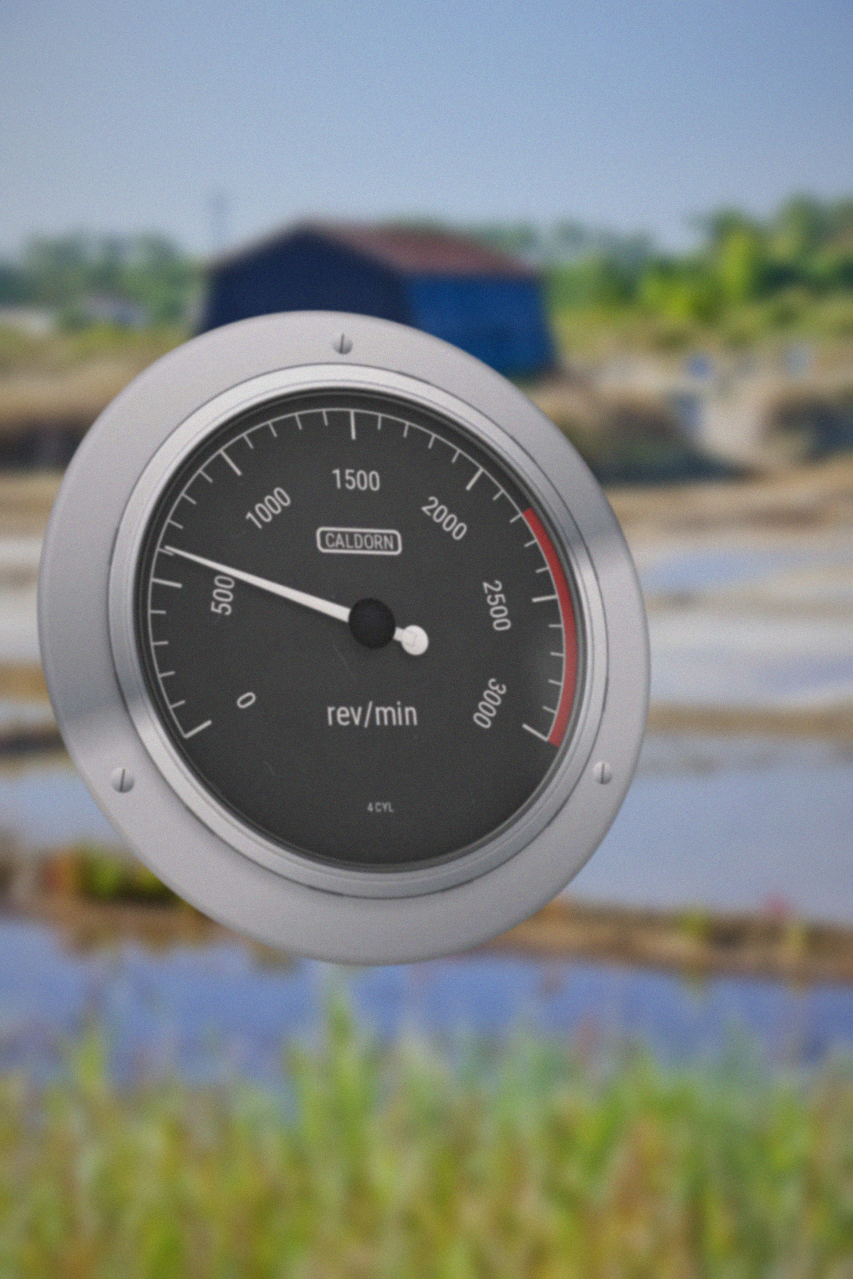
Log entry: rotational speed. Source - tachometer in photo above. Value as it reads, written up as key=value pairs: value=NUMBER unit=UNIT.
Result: value=600 unit=rpm
